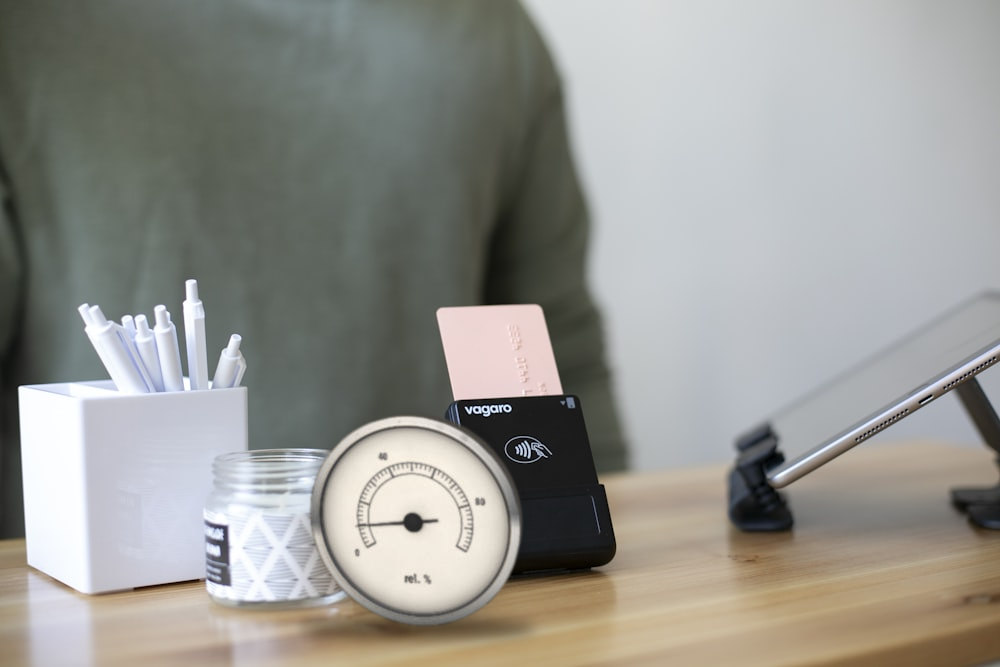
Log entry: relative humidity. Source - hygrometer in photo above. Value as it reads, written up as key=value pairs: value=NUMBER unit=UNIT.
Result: value=10 unit=%
